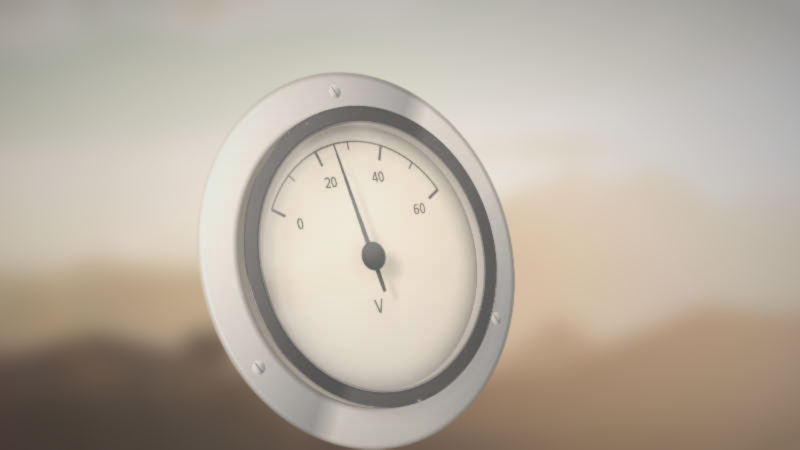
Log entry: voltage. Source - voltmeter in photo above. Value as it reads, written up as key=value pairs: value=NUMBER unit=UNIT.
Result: value=25 unit=V
